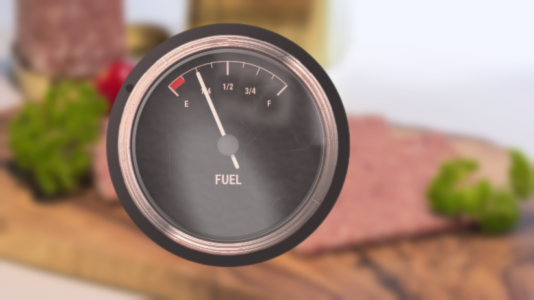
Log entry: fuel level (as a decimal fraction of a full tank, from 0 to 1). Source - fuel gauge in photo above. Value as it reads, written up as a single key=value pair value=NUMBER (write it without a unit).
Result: value=0.25
